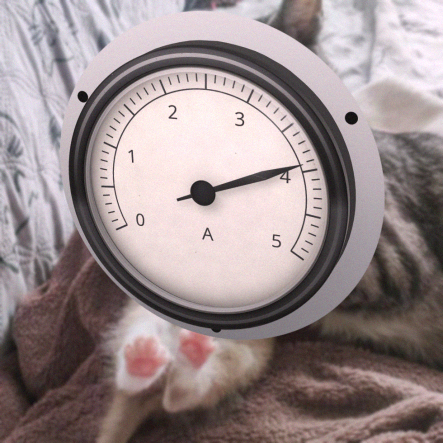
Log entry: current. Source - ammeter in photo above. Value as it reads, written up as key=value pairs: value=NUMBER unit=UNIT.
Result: value=3.9 unit=A
